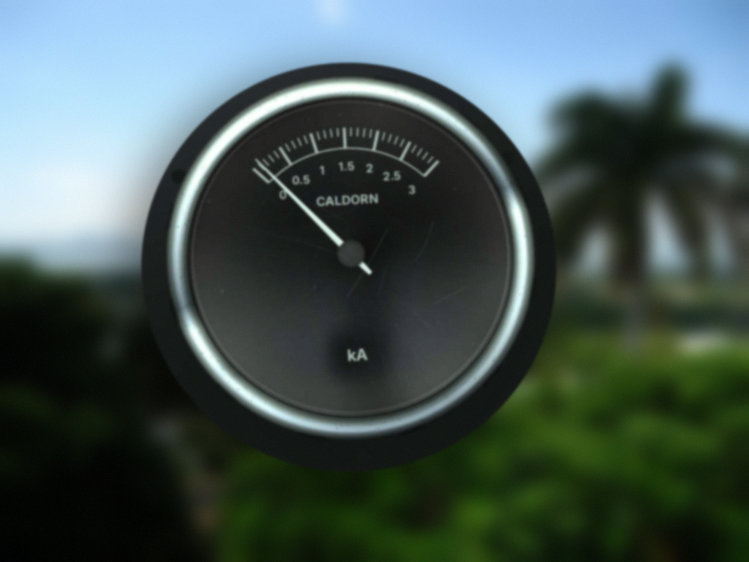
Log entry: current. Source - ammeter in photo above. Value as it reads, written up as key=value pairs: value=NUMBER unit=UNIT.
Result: value=0.1 unit=kA
